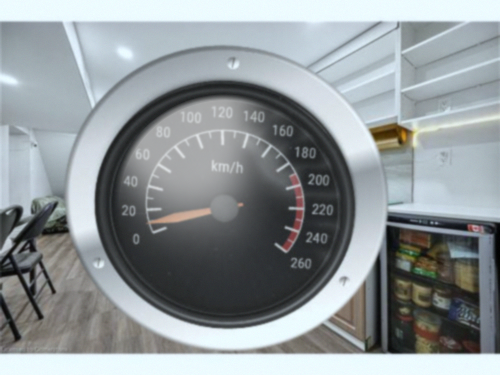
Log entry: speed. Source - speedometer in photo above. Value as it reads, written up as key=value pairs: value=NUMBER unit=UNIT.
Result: value=10 unit=km/h
